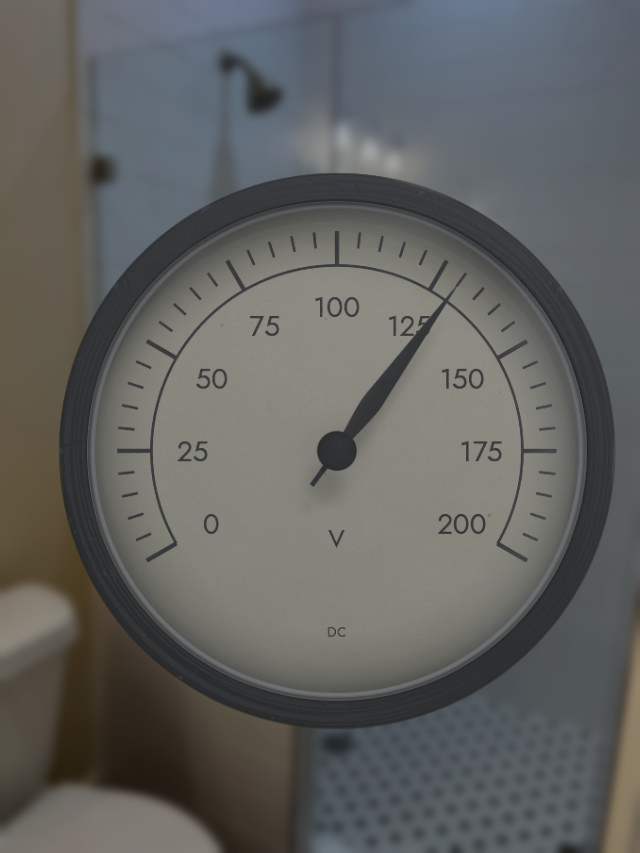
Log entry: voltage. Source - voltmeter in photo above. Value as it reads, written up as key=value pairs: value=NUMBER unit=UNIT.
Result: value=130 unit=V
